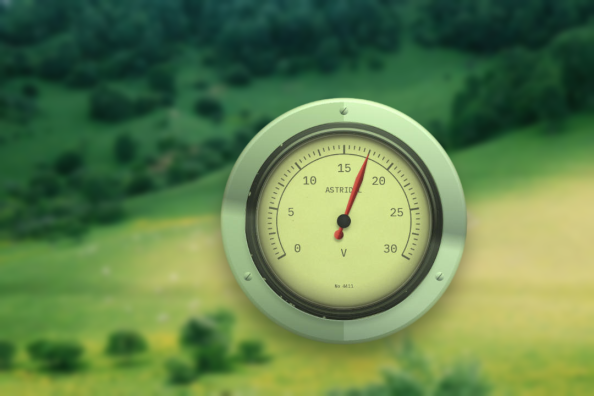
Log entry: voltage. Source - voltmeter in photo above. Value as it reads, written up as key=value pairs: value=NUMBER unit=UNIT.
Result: value=17.5 unit=V
